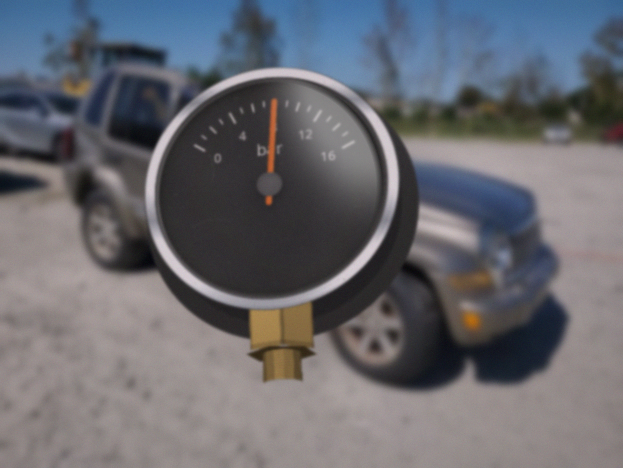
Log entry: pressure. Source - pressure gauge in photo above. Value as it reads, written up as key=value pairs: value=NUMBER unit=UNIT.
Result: value=8 unit=bar
